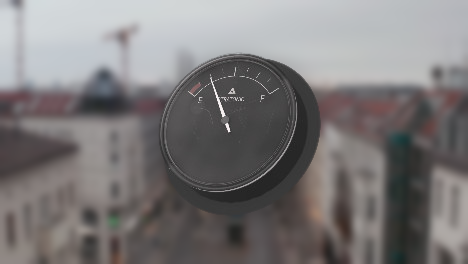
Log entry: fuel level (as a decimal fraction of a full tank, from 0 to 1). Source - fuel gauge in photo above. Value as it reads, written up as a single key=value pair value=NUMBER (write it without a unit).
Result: value=0.25
